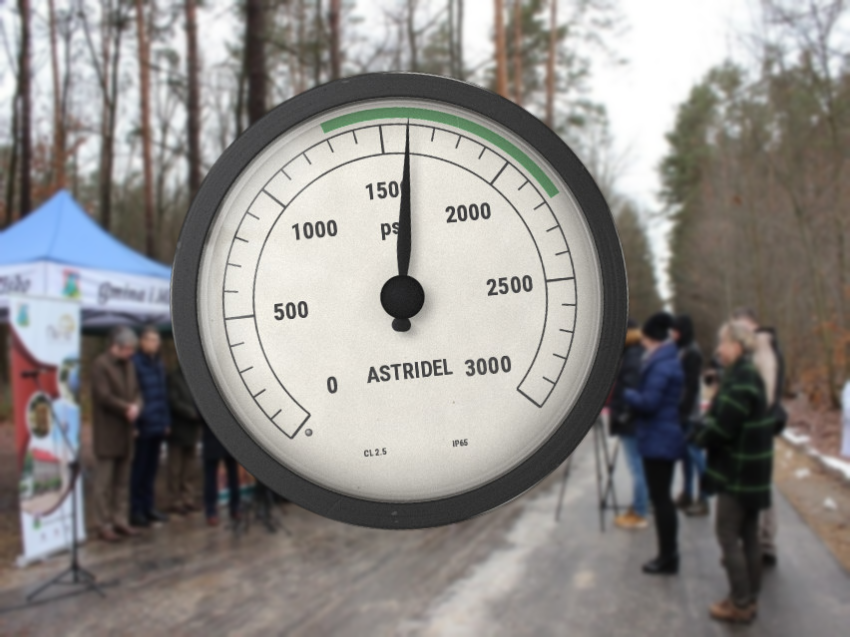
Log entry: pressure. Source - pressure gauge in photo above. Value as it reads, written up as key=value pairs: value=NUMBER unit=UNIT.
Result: value=1600 unit=psi
